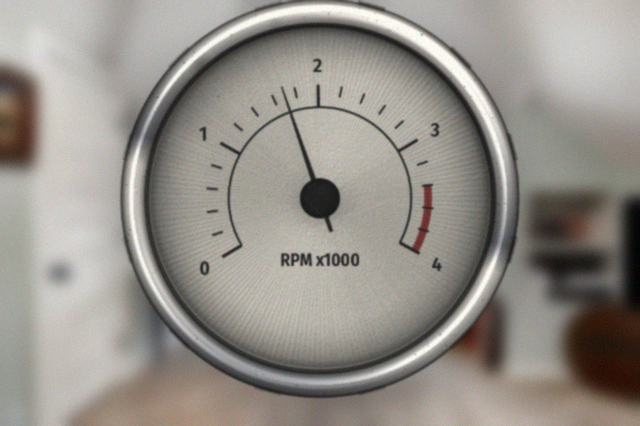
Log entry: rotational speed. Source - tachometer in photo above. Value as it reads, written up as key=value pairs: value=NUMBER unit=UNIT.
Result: value=1700 unit=rpm
